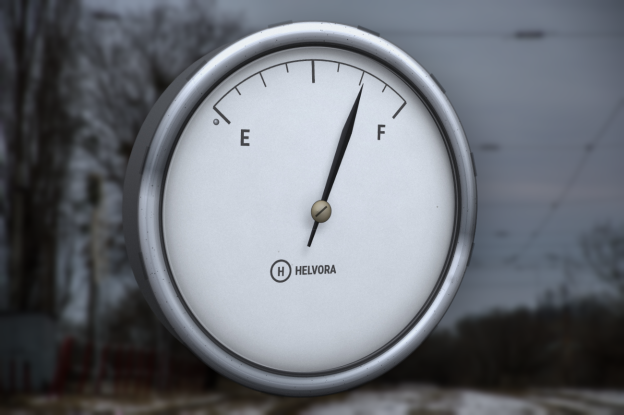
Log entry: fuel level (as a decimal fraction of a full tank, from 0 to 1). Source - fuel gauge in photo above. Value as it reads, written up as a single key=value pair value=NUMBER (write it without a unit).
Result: value=0.75
